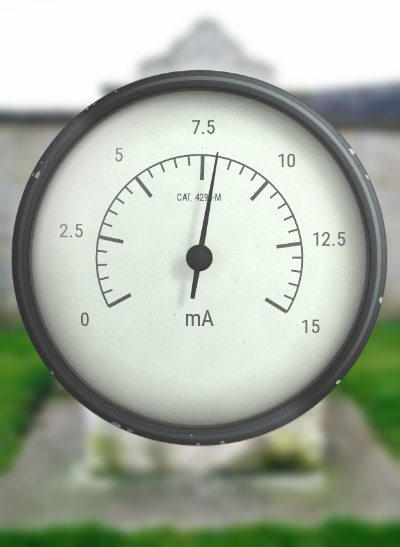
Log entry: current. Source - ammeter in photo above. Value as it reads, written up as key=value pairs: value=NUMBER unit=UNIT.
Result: value=8 unit=mA
